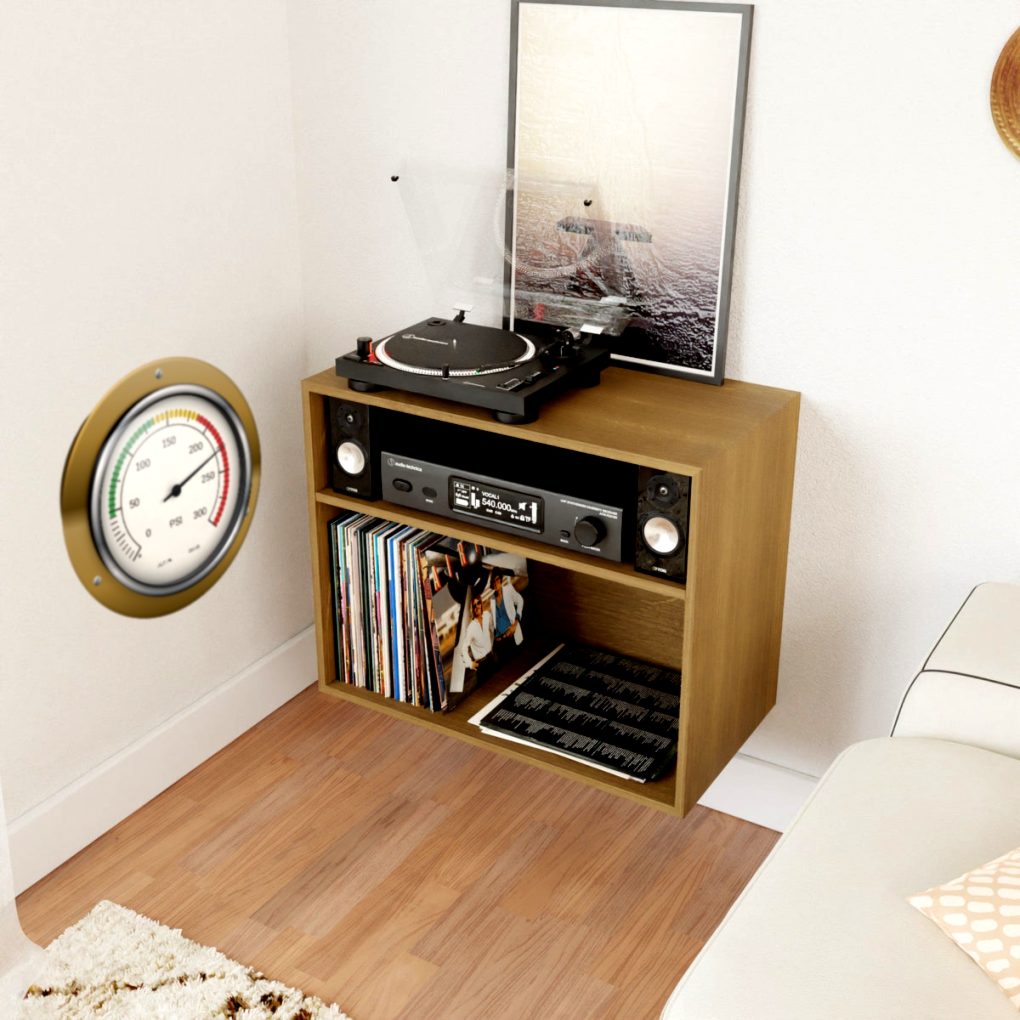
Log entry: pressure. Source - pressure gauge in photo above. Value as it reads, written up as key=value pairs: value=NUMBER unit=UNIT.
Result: value=225 unit=psi
